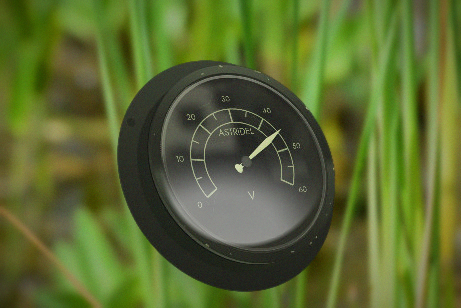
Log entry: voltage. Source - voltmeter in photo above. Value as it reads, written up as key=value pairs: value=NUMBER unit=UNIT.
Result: value=45 unit=V
